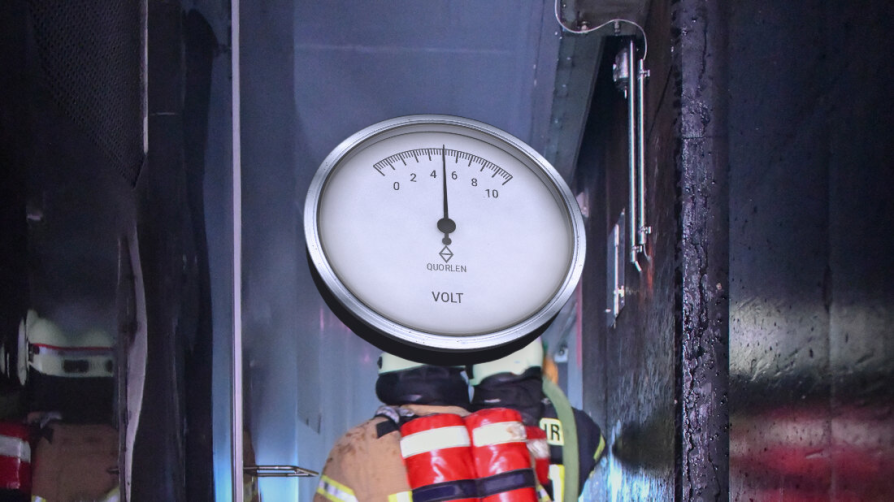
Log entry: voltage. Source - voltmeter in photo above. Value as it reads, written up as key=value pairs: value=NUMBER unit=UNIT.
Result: value=5 unit=V
